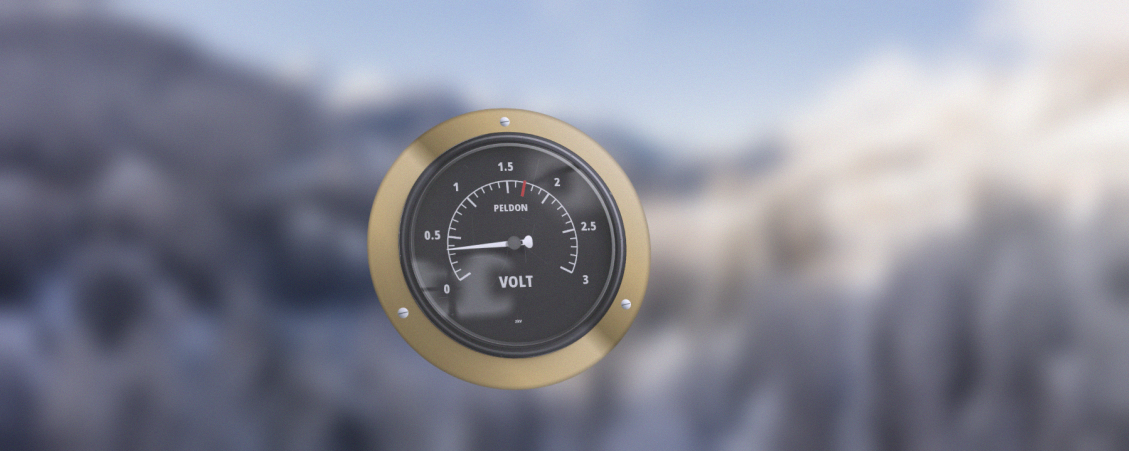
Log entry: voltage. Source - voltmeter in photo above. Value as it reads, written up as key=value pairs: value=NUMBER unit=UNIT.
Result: value=0.35 unit=V
